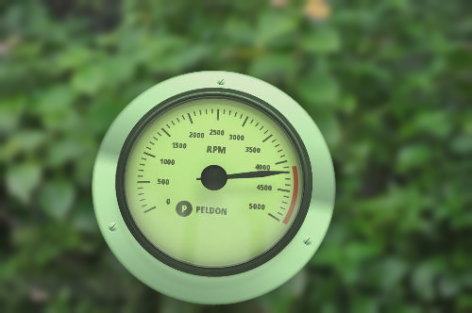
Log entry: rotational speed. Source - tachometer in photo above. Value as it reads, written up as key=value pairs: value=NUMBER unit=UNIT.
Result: value=4200 unit=rpm
